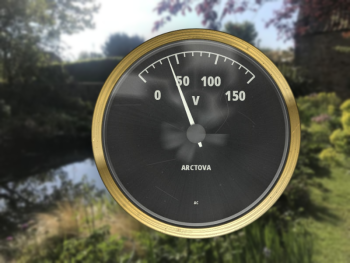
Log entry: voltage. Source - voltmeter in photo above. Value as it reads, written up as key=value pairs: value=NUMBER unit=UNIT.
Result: value=40 unit=V
